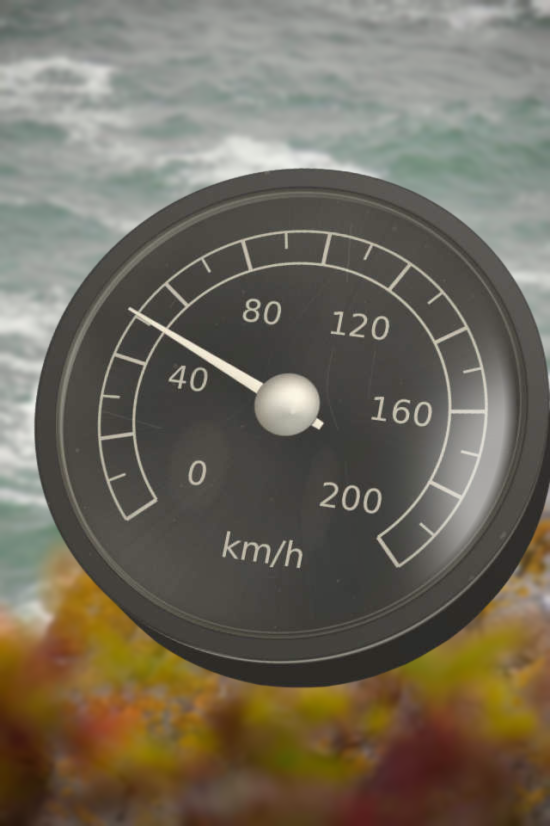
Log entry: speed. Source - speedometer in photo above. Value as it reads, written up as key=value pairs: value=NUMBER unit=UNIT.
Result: value=50 unit=km/h
